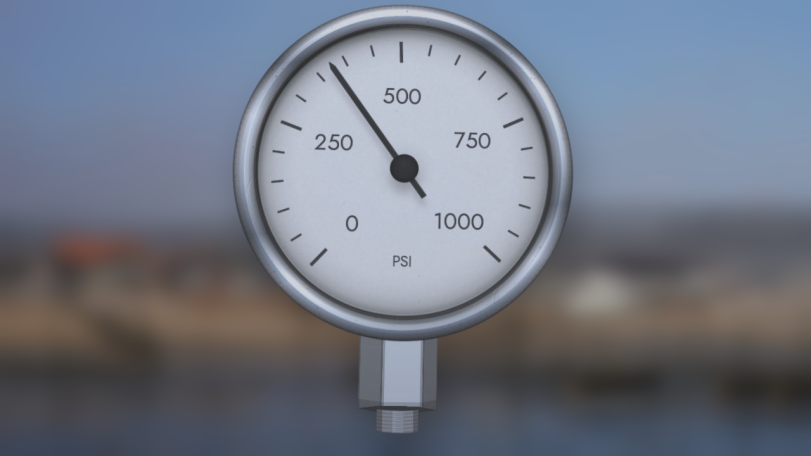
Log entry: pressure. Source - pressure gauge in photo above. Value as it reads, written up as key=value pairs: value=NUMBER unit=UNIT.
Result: value=375 unit=psi
